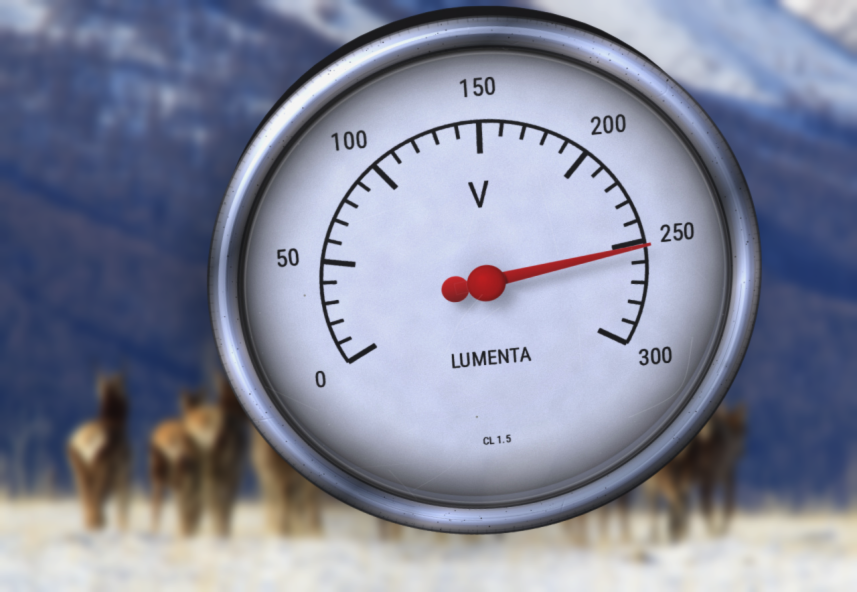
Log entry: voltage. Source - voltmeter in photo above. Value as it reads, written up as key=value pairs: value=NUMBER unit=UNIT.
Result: value=250 unit=V
